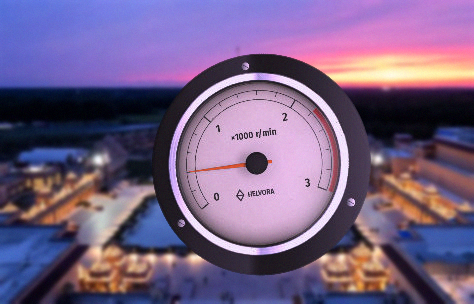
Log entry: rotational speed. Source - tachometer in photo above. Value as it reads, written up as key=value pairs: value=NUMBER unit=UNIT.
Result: value=400 unit=rpm
